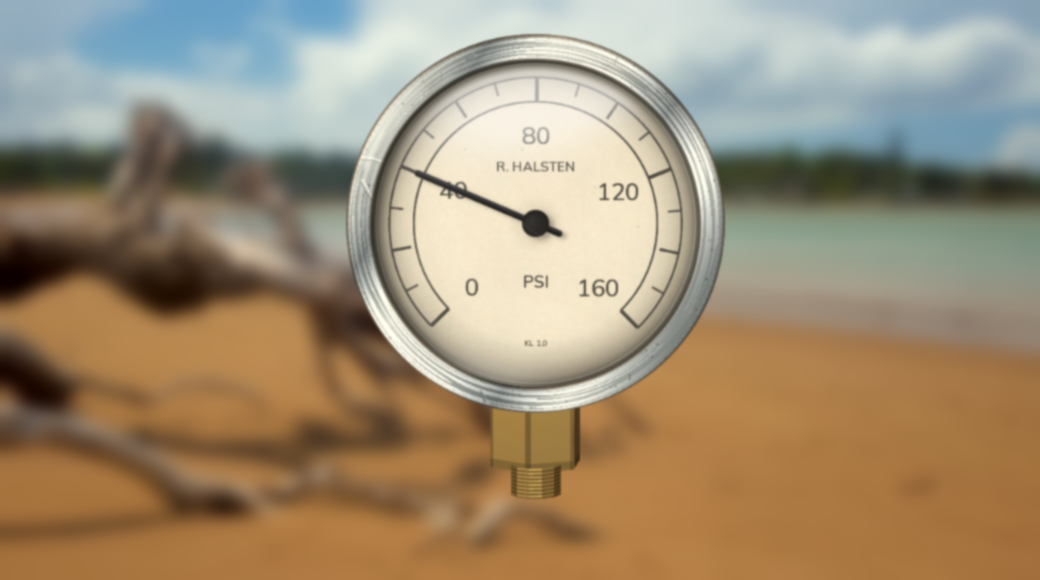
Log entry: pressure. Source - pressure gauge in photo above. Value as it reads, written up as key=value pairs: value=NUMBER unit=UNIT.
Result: value=40 unit=psi
